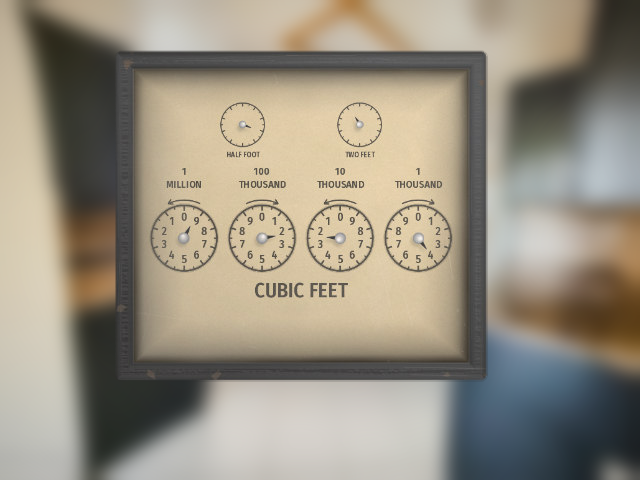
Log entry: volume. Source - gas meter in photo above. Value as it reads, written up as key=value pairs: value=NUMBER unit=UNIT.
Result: value=922400 unit=ft³
